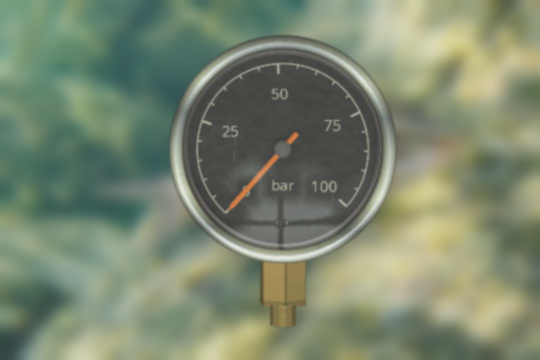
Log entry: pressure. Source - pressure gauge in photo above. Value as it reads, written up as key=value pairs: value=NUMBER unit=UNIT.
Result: value=0 unit=bar
